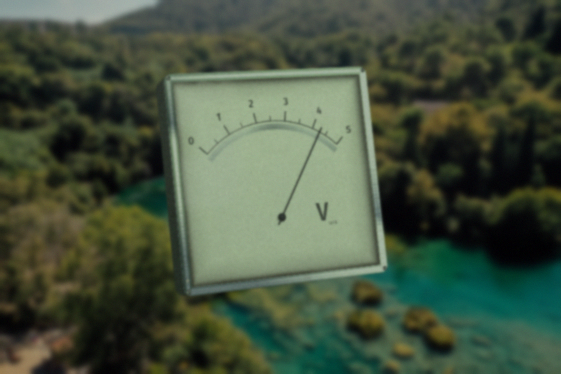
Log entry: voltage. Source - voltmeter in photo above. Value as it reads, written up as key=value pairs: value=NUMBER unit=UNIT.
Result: value=4.25 unit=V
